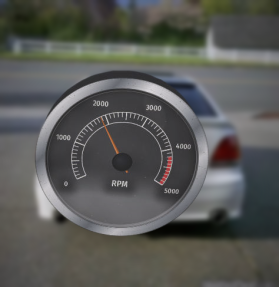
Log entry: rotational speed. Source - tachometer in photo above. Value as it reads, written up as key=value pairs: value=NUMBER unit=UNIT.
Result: value=1900 unit=rpm
